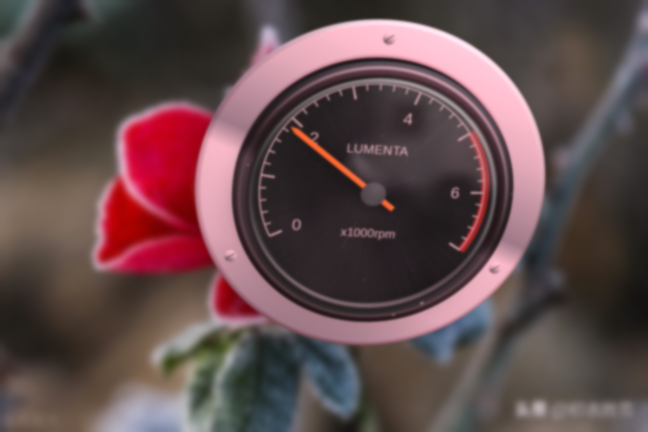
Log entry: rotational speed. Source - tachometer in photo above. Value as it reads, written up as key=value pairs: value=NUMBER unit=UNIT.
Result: value=1900 unit=rpm
